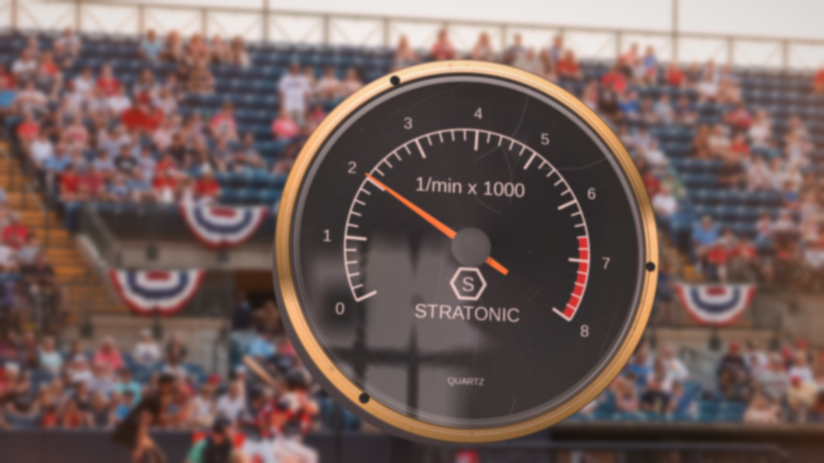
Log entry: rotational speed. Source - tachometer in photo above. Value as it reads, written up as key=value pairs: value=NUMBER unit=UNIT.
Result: value=2000 unit=rpm
